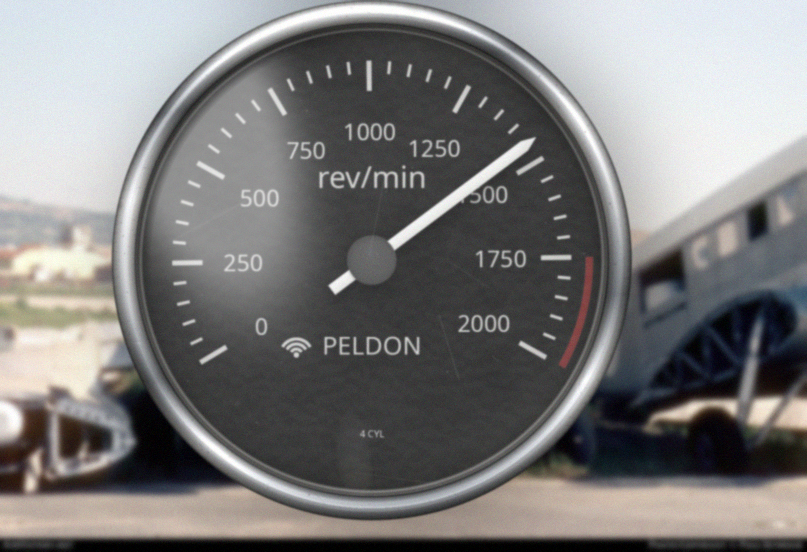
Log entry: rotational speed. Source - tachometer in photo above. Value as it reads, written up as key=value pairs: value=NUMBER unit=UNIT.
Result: value=1450 unit=rpm
